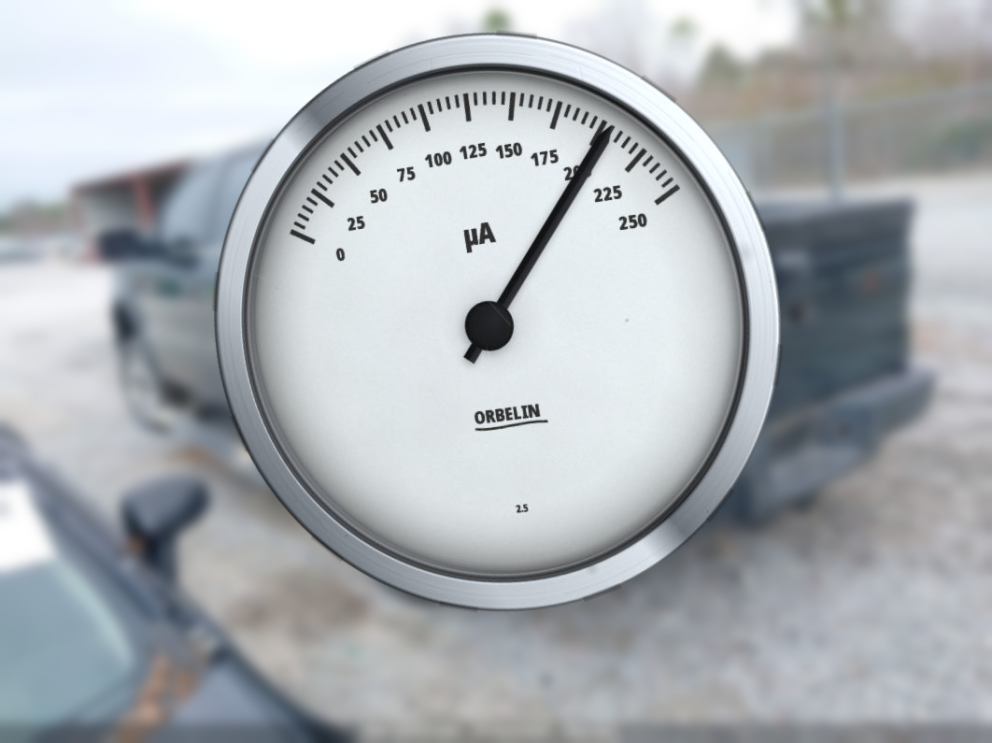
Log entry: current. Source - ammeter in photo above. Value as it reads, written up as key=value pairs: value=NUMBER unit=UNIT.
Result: value=205 unit=µA
